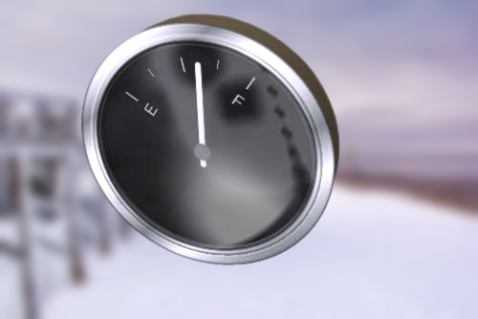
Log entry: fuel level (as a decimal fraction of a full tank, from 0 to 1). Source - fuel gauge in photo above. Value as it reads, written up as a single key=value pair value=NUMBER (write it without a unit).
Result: value=0.625
